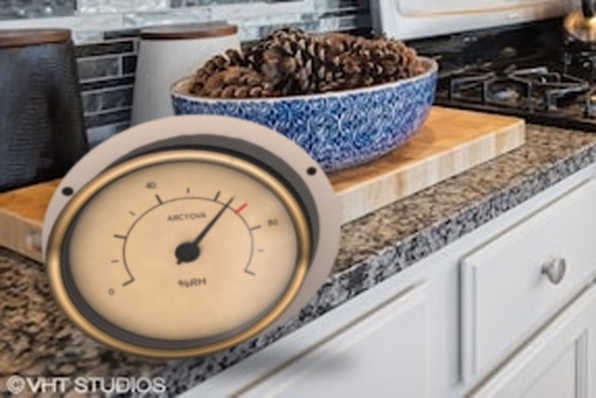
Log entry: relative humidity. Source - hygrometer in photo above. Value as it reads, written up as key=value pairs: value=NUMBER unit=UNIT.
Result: value=65 unit=%
